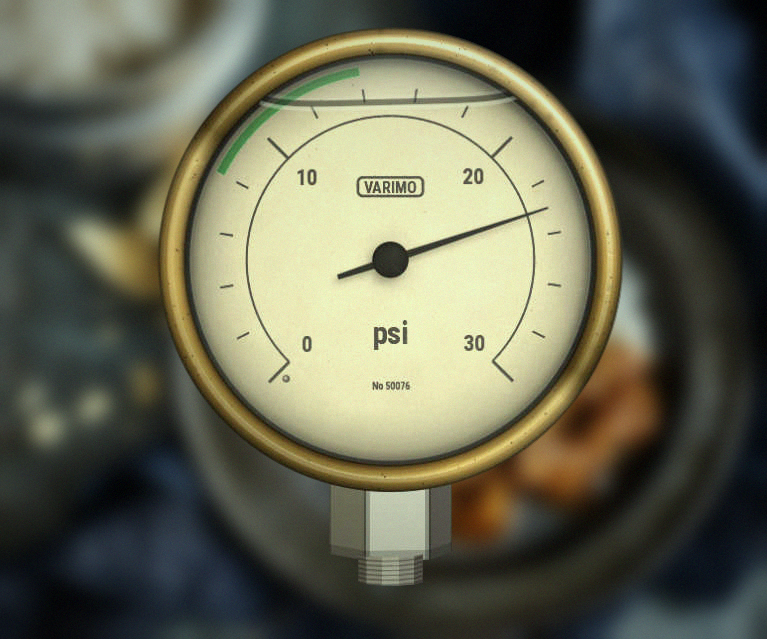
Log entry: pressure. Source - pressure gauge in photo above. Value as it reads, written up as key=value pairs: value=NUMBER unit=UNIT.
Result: value=23 unit=psi
